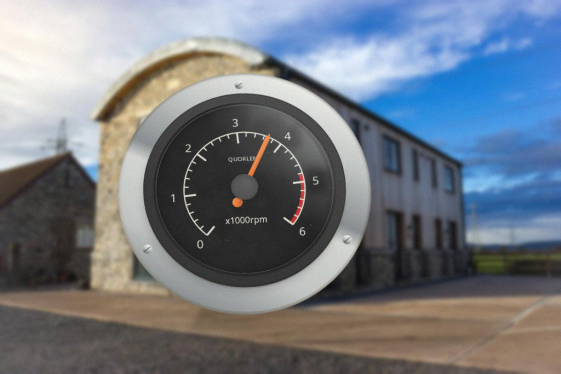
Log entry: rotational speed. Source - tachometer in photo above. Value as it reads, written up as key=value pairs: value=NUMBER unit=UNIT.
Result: value=3700 unit=rpm
